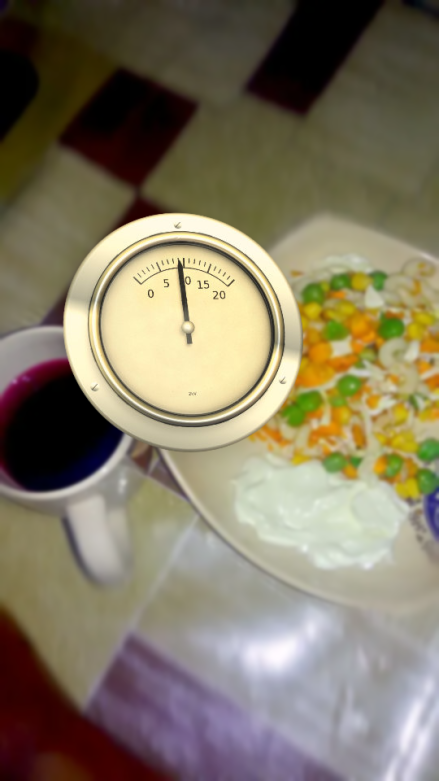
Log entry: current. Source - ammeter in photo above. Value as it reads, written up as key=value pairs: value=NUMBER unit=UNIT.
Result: value=9 unit=A
